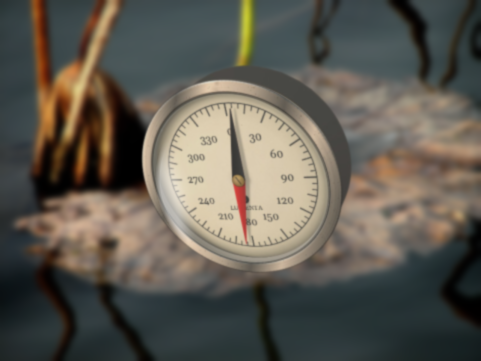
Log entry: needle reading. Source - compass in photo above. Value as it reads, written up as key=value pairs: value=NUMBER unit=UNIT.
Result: value=185 unit=°
